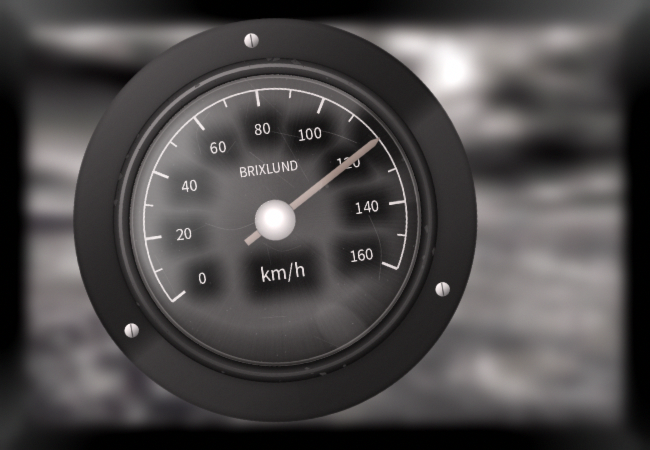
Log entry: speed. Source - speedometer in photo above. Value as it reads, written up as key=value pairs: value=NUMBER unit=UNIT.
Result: value=120 unit=km/h
